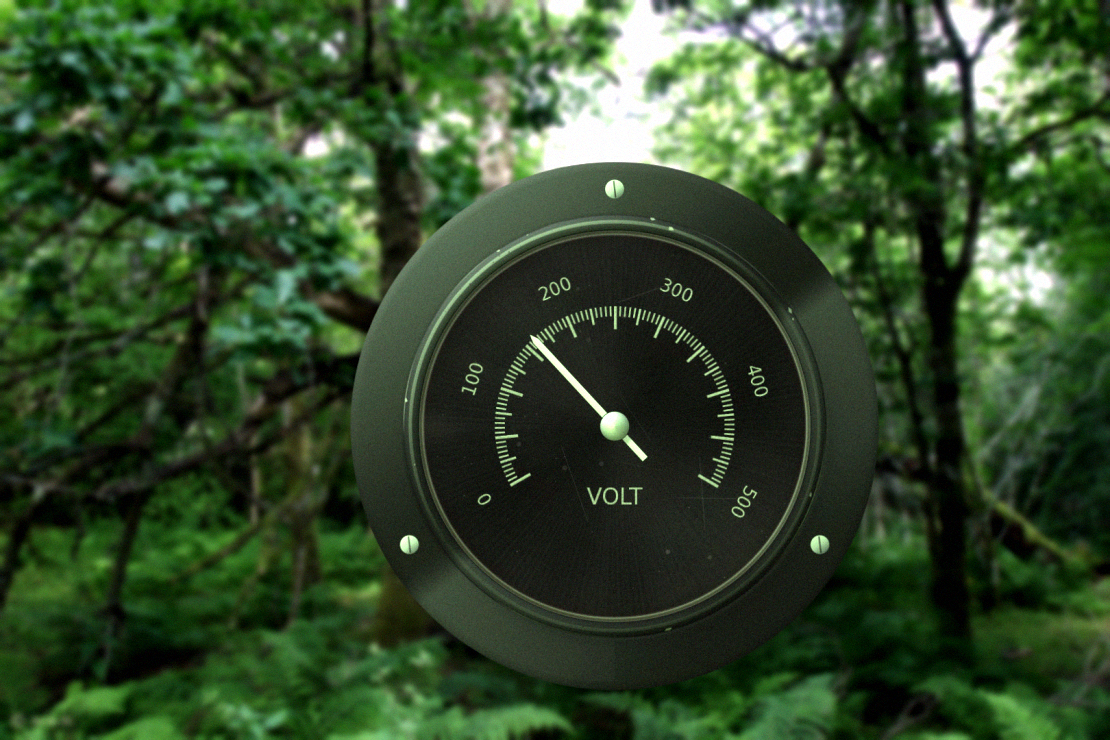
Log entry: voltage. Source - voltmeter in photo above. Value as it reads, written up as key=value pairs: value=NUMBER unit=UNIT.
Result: value=160 unit=V
